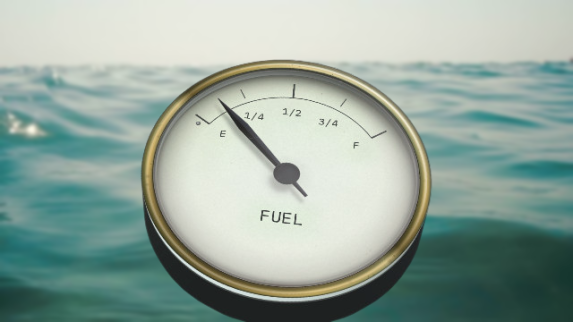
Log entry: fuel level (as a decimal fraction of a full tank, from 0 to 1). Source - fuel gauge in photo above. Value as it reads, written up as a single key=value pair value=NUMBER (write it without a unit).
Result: value=0.125
